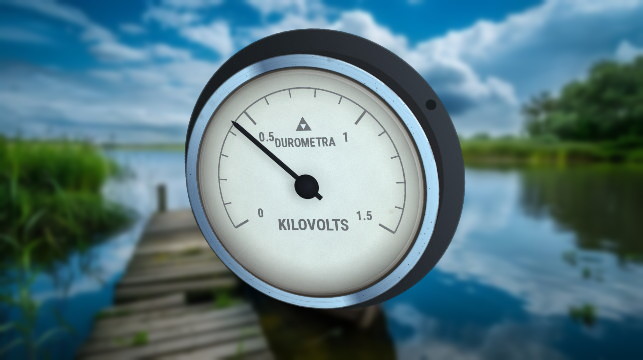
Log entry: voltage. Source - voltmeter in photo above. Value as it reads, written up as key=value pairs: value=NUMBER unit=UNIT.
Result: value=0.45 unit=kV
